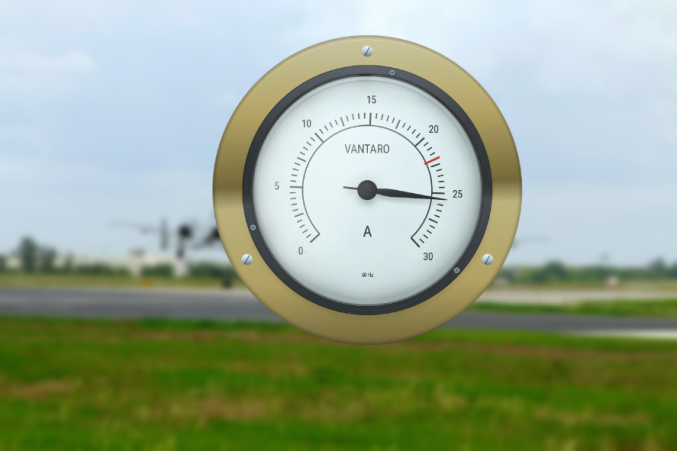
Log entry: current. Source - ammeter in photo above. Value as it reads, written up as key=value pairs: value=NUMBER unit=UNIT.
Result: value=25.5 unit=A
